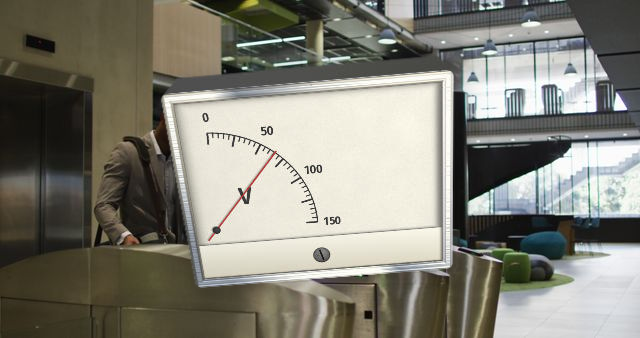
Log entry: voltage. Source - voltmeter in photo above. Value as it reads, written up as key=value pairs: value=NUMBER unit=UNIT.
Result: value=65 unit=V
